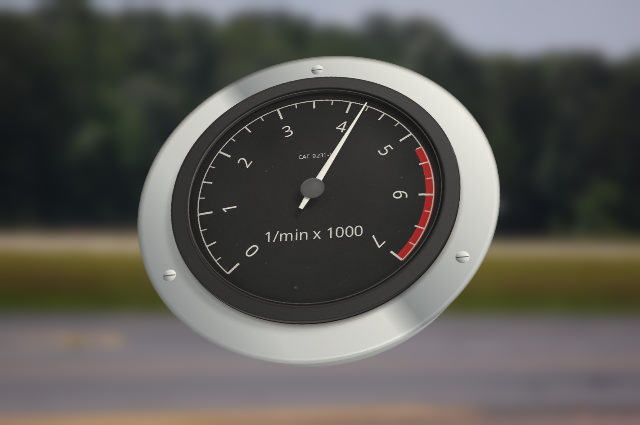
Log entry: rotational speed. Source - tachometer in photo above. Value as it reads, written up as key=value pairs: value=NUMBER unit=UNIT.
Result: value=4250 unit=rpm
